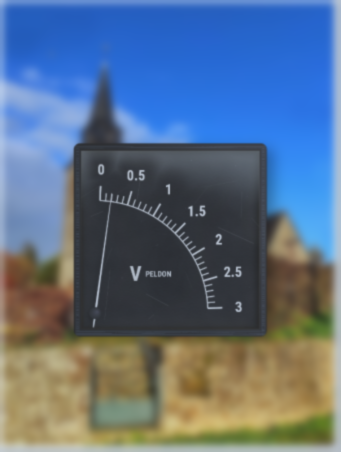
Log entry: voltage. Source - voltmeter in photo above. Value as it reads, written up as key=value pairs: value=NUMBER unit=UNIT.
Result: value=0.2 unit=V
